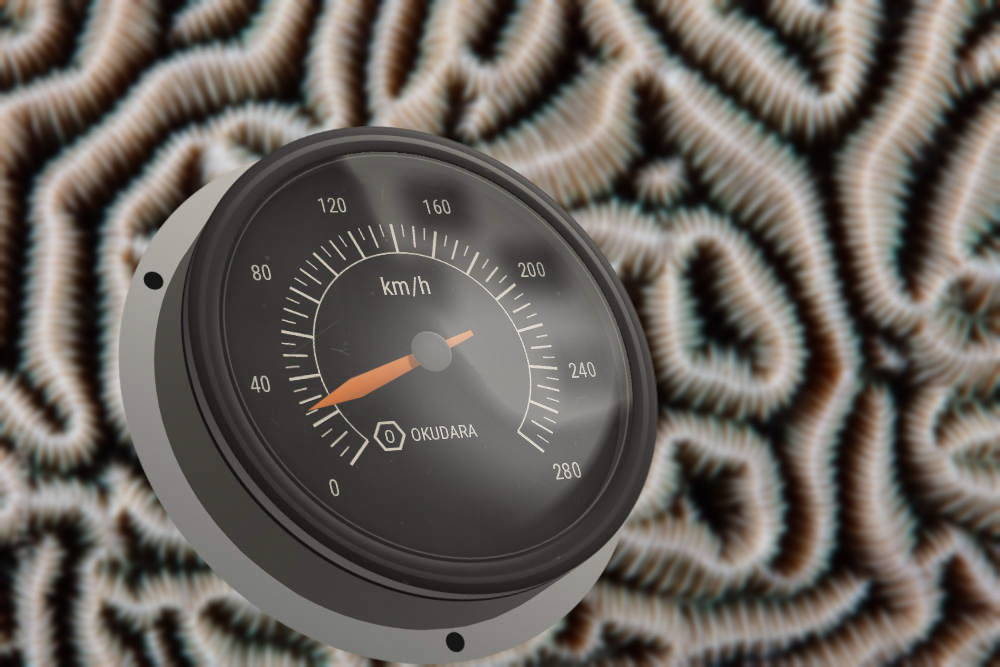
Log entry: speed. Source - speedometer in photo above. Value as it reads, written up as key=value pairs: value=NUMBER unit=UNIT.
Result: value=25 unit=km/h
